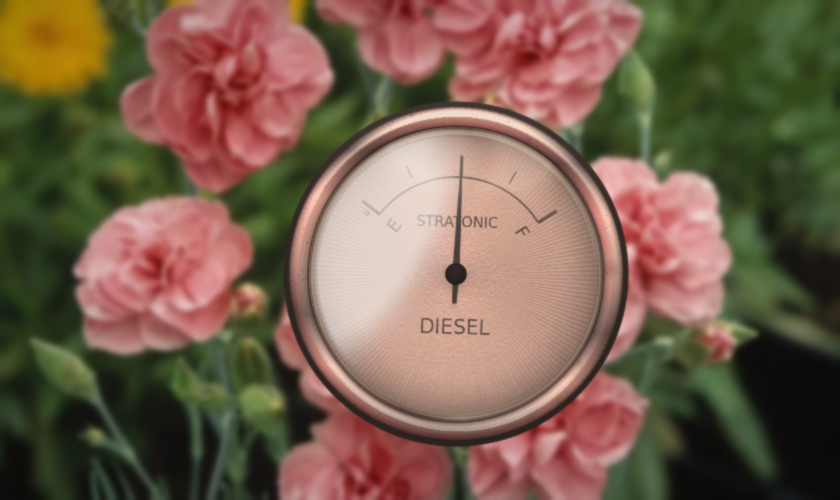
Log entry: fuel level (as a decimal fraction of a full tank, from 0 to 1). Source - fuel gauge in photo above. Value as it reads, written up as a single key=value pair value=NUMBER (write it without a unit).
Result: value=0.5
